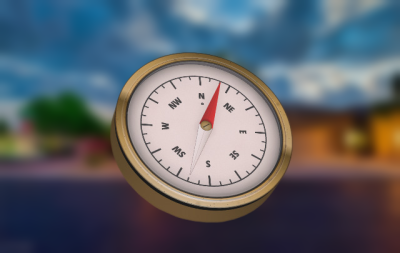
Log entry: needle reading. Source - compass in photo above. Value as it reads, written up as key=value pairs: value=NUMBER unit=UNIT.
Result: value=20 unit=°
